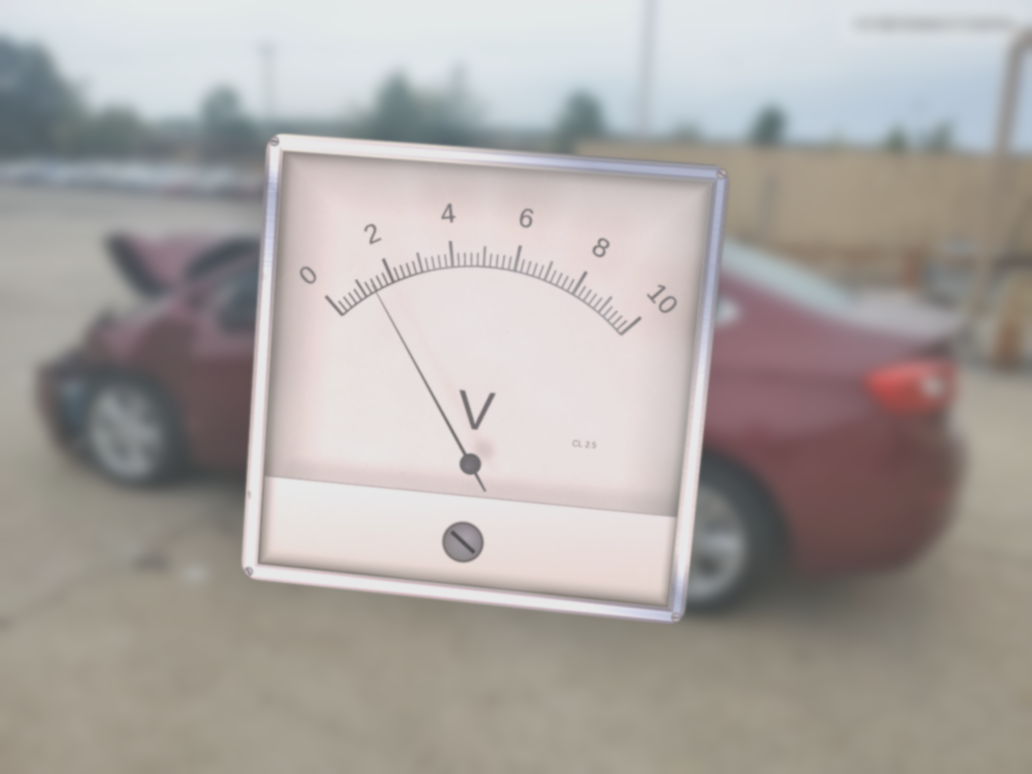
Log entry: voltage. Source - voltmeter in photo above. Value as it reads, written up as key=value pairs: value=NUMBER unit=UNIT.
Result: value=1.4 unit=V
